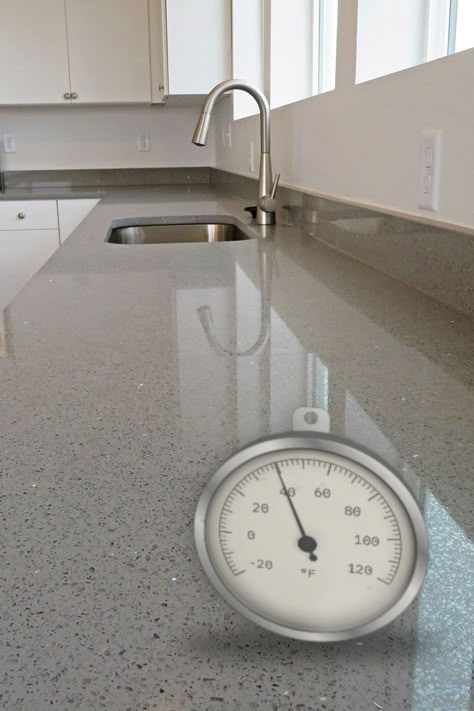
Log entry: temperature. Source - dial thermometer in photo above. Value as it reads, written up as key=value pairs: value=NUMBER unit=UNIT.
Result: value=40 unit=°F
